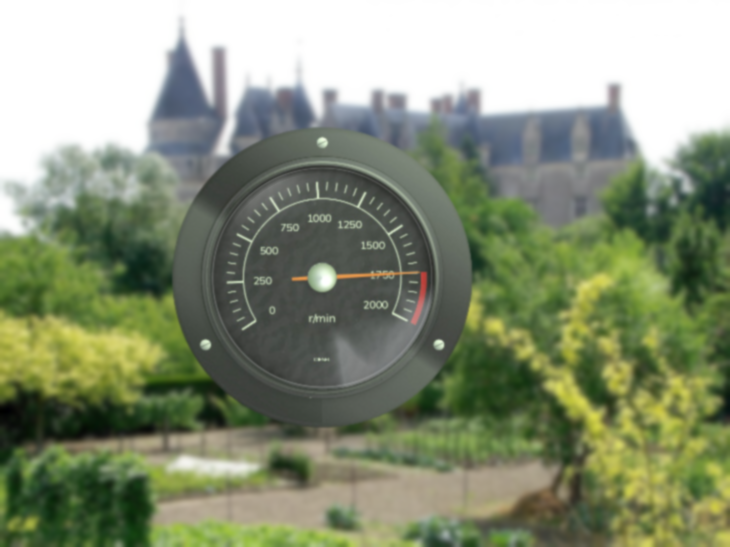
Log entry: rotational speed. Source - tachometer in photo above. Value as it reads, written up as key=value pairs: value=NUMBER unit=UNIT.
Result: value=1750 unit=rpm
